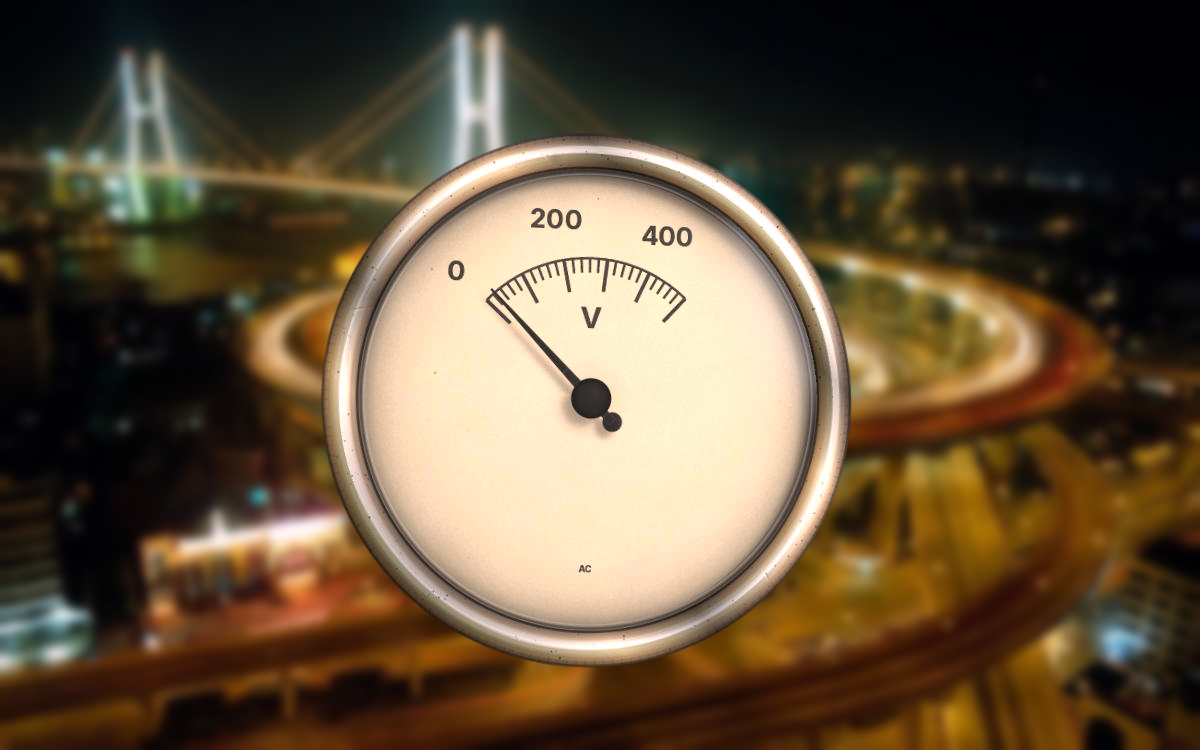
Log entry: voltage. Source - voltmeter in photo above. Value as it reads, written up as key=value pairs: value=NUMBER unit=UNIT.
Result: value=20 unit=V
